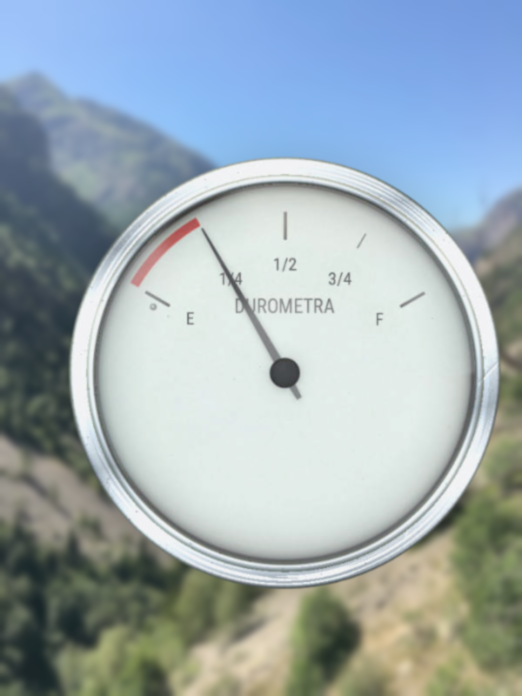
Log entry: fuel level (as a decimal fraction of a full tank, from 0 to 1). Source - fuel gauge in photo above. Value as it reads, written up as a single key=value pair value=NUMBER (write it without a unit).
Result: value=0.25
